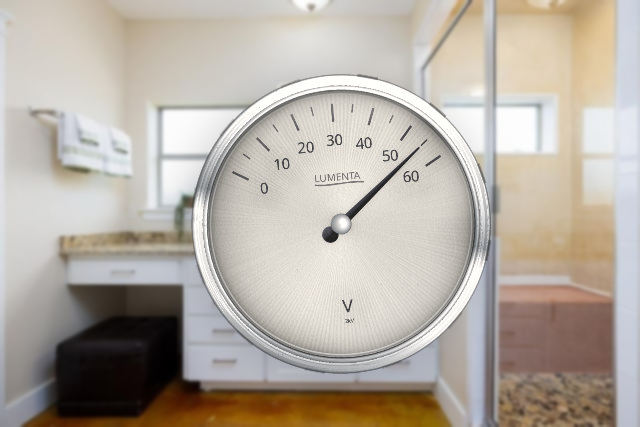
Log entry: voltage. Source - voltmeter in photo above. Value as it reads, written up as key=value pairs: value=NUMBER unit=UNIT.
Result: value=55 unit=V
